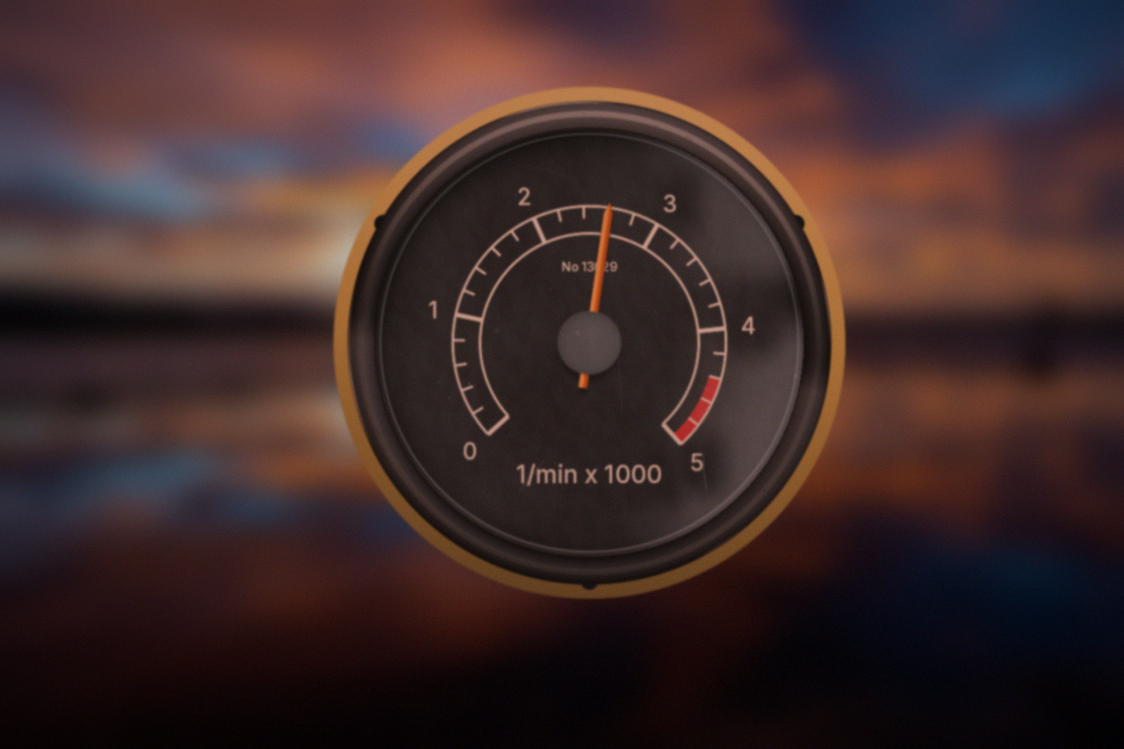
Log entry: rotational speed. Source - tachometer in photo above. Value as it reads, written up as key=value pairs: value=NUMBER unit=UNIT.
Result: value=2600 unit=rpm
